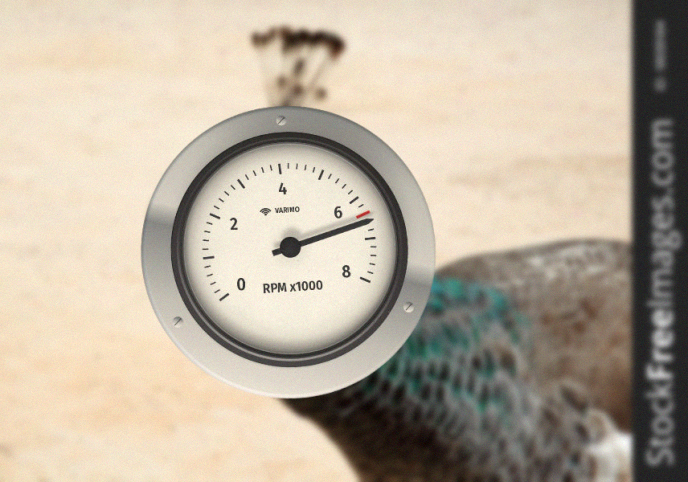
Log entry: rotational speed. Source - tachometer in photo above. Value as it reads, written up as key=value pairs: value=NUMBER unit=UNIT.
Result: value=6600 unit=rpm
